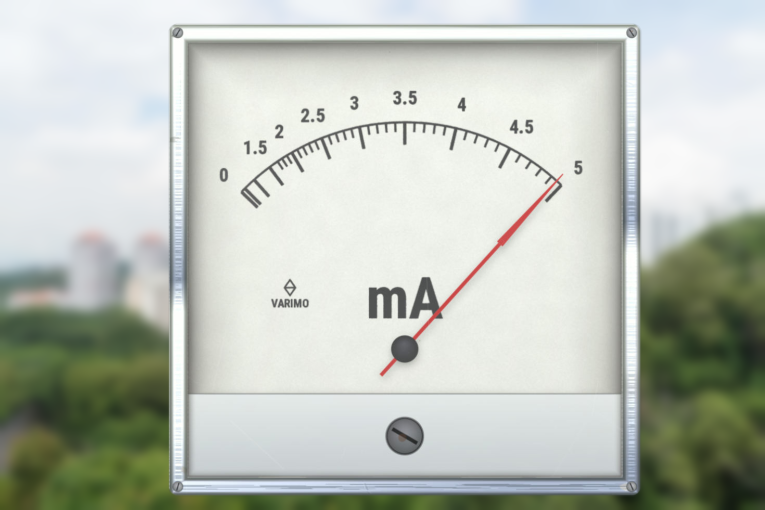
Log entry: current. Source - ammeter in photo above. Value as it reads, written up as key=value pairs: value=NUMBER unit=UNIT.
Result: value=4.95 unit=mA
